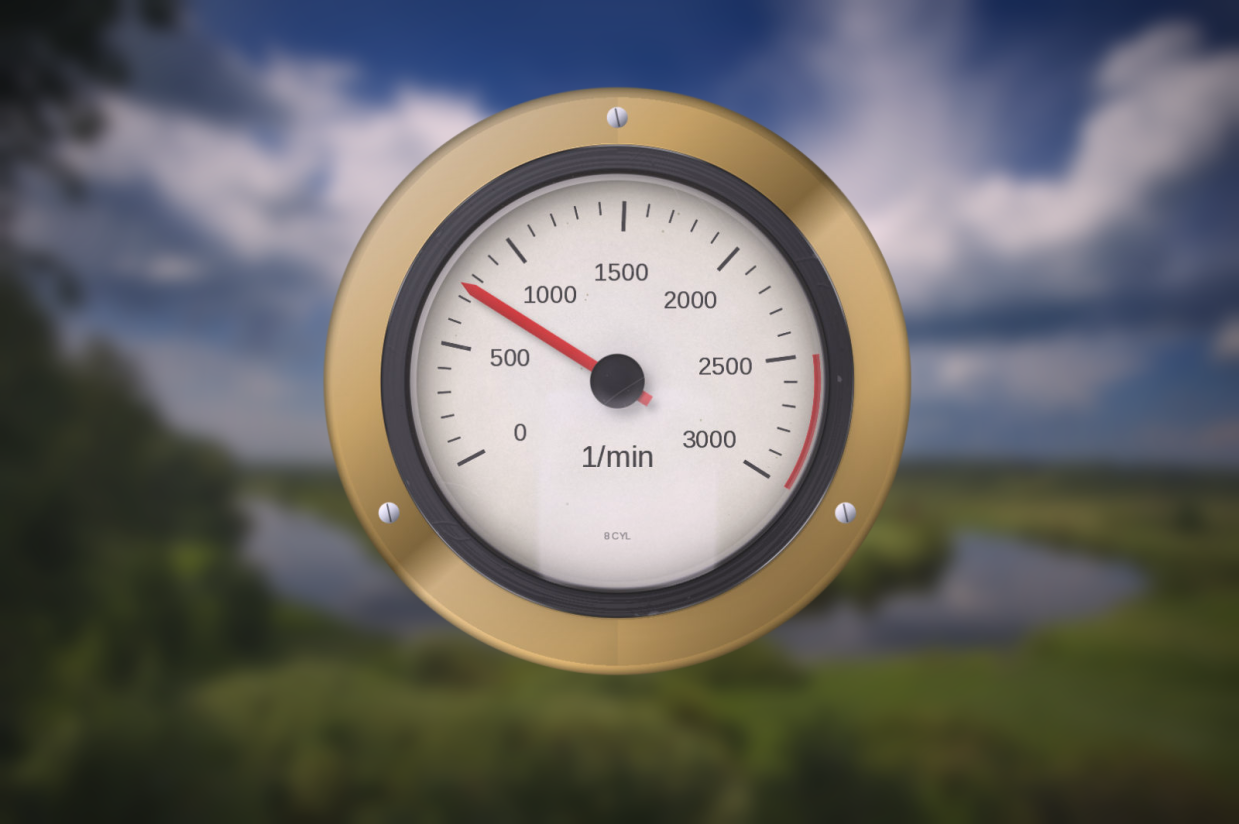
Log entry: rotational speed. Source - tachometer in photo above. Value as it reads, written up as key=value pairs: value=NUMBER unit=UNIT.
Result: value=750 unit=rpm
